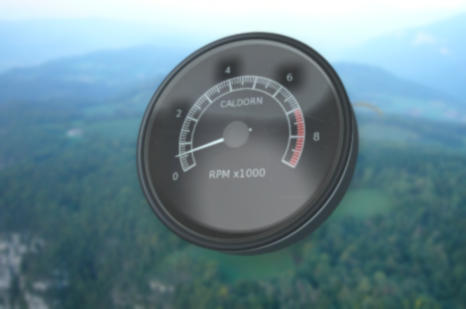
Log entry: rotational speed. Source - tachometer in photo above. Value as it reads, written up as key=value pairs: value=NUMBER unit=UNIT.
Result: value=500 unit=rpm
